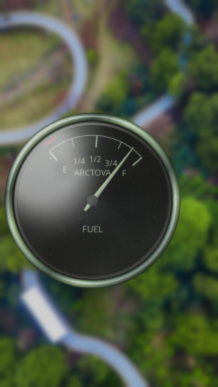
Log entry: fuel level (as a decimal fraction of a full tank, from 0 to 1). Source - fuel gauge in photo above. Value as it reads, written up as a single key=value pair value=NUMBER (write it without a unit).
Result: value=0.875
